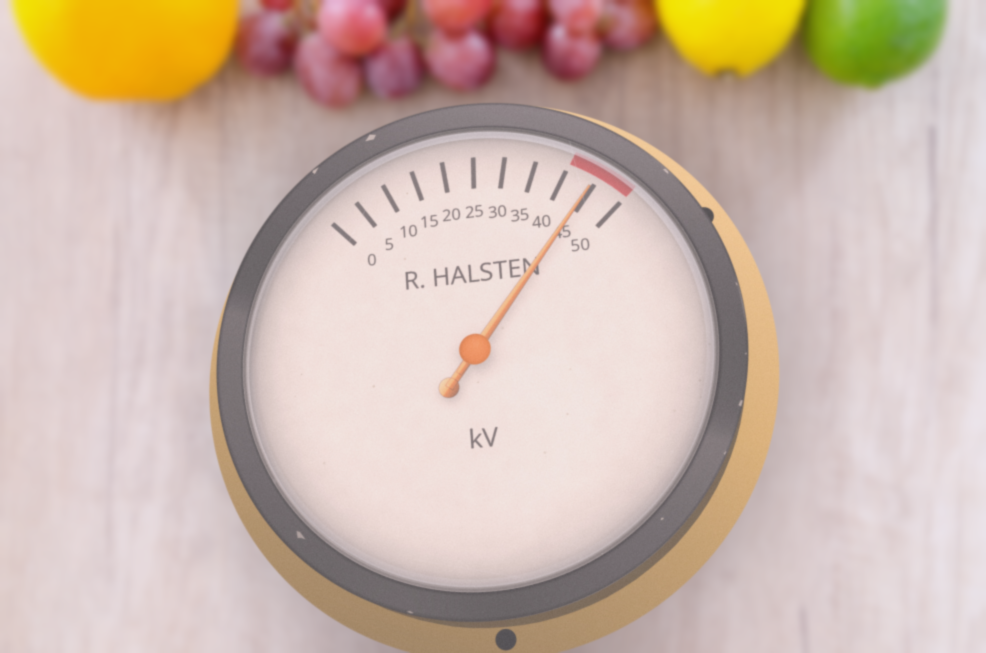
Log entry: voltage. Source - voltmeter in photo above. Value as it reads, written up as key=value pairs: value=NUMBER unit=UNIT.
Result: value=45 unit=kV
